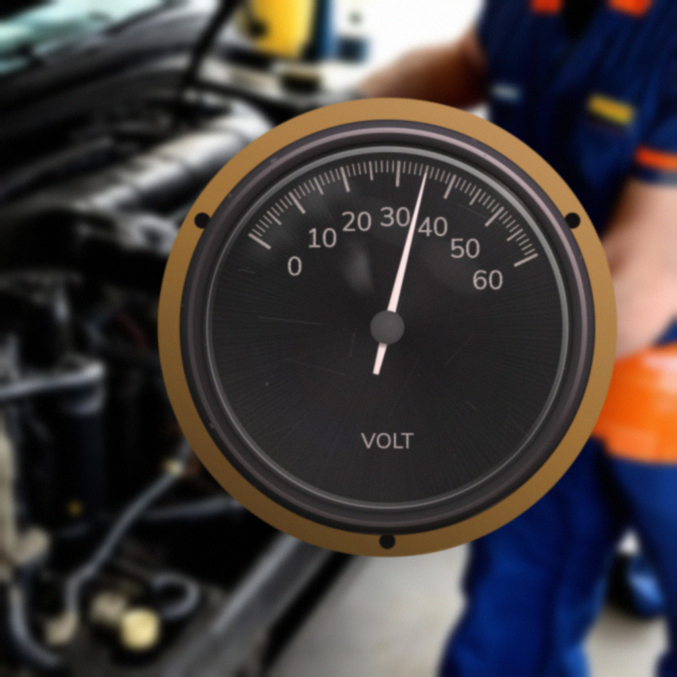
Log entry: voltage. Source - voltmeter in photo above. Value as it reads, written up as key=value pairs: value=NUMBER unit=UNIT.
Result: value=35 unit=V
